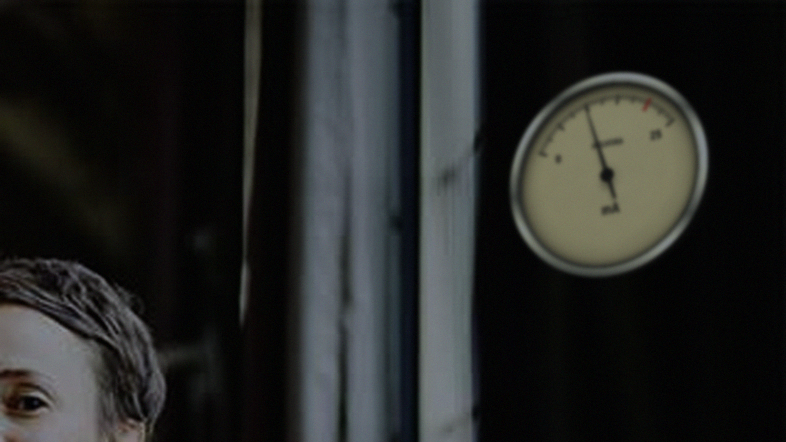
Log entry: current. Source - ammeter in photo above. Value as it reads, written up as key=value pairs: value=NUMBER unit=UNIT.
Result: value=10 unit=mA
